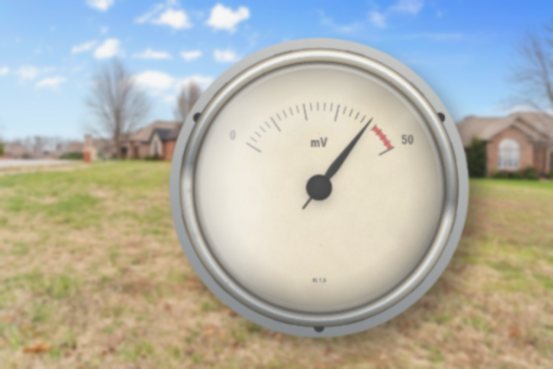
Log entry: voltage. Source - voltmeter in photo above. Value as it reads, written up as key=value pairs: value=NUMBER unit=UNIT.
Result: value=40 unit=mV
